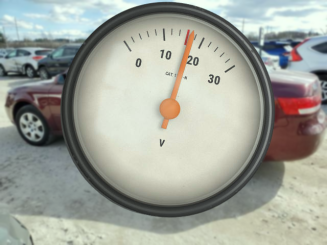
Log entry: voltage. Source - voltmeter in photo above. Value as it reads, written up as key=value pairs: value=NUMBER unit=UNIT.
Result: value=17 unit=V
